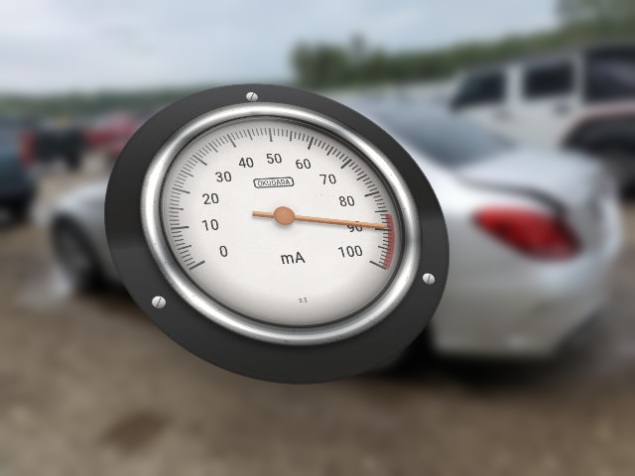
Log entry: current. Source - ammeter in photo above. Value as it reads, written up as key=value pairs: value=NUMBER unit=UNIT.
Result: value=90 unit=mA
